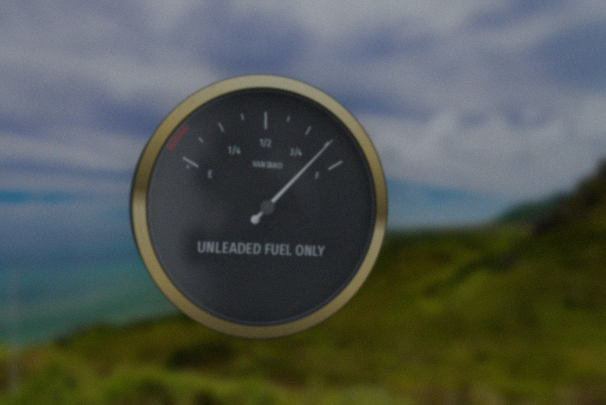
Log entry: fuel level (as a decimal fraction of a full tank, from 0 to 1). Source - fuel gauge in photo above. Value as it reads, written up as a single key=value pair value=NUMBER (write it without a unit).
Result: value=0.875
